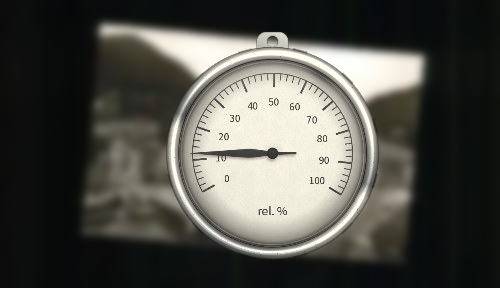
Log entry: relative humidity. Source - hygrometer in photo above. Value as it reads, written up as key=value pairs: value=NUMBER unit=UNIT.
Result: value=12 unit=%
